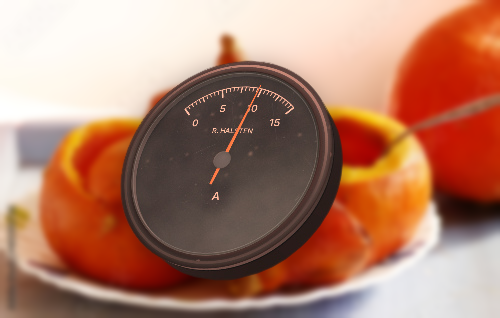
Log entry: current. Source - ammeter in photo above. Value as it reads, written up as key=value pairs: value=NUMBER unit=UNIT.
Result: value=10 unit=A
